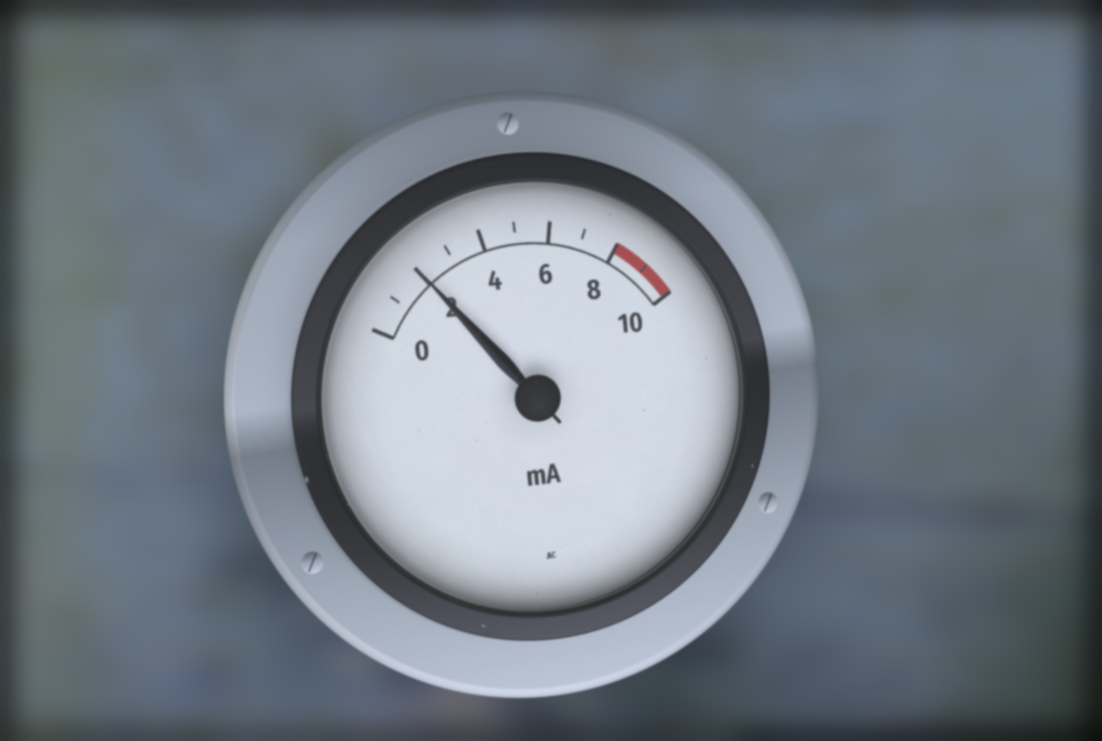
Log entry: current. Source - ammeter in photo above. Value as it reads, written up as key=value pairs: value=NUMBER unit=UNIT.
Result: value=2 unit=mA
